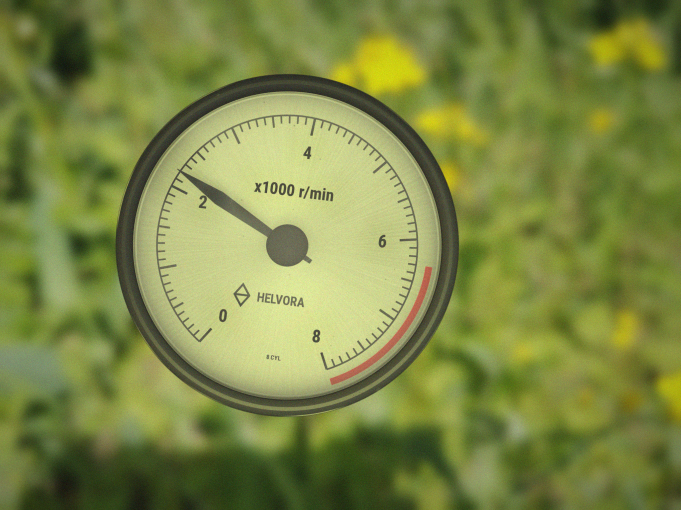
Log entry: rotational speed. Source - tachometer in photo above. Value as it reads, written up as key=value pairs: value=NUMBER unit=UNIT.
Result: value=2200 unit=rpm
